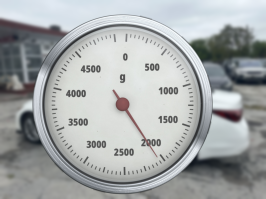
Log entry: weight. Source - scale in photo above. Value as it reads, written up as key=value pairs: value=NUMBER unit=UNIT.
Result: value=2050 unit=g
